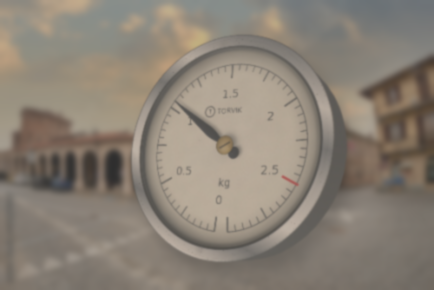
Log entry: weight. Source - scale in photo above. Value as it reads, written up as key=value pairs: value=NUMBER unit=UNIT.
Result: value=1.05 unit=kg
